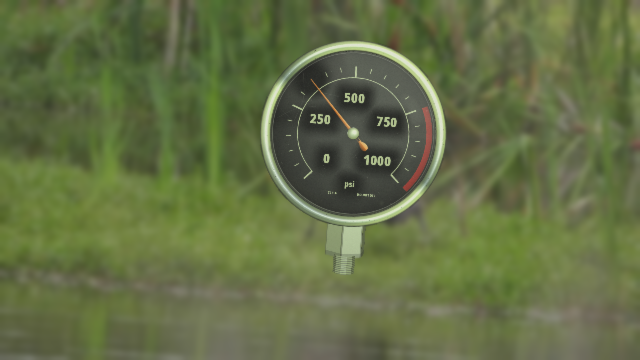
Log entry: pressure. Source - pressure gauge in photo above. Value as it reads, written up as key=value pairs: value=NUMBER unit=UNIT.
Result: value=350 unit=psi
